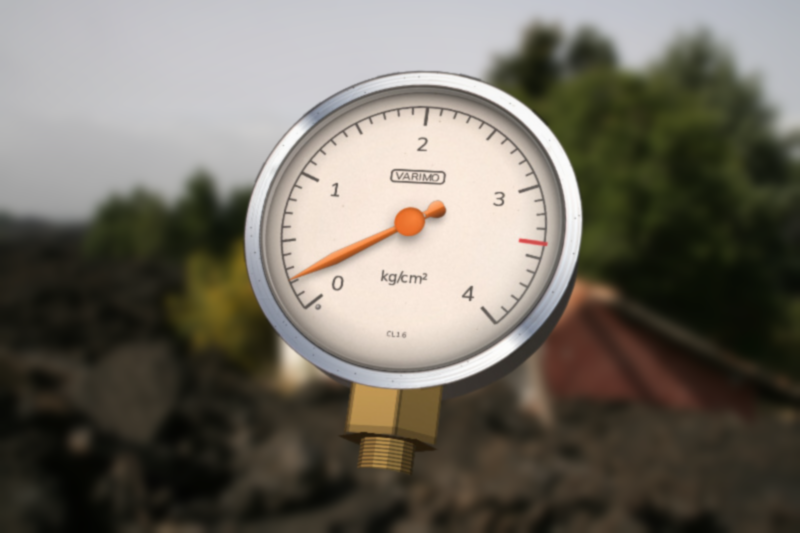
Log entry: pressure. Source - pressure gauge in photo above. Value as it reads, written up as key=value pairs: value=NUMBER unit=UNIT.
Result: value=0.2 unit=kg/cm²
